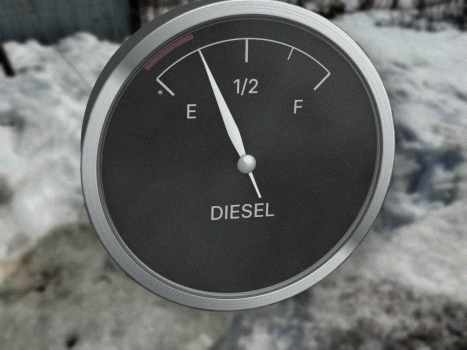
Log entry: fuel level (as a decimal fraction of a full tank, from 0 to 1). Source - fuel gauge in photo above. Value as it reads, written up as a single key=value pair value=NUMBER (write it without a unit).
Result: value=0.25
